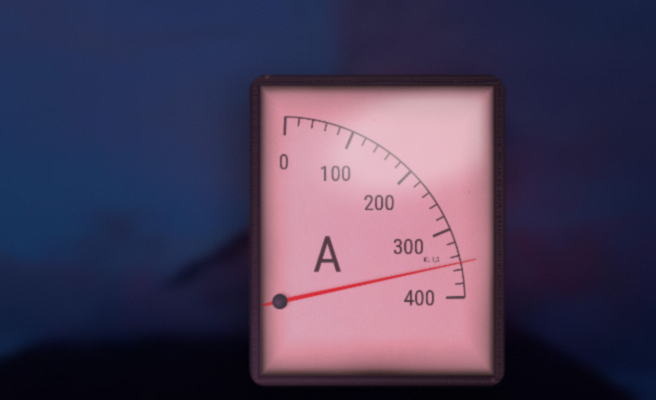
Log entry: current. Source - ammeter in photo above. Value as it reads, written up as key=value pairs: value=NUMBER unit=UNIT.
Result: value=350 unit=A
